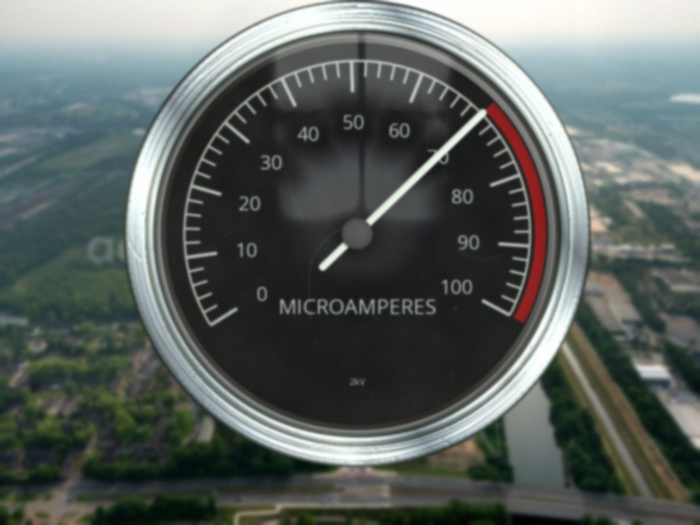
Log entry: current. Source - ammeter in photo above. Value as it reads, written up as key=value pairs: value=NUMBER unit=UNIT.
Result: value=70 unit=µA
